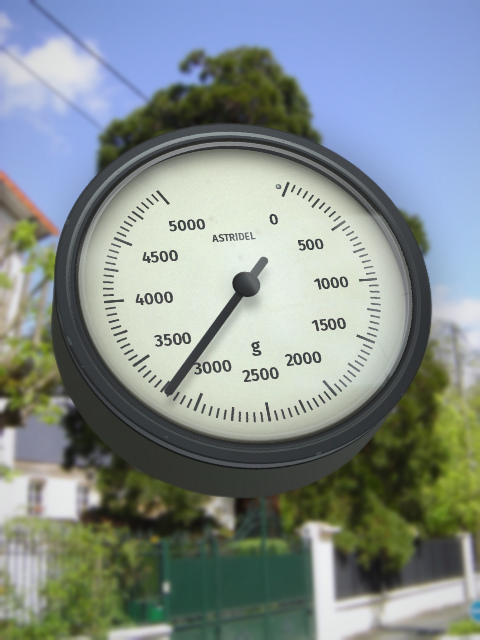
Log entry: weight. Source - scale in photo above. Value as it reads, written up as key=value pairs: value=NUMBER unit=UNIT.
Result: value=3200 unit=g
